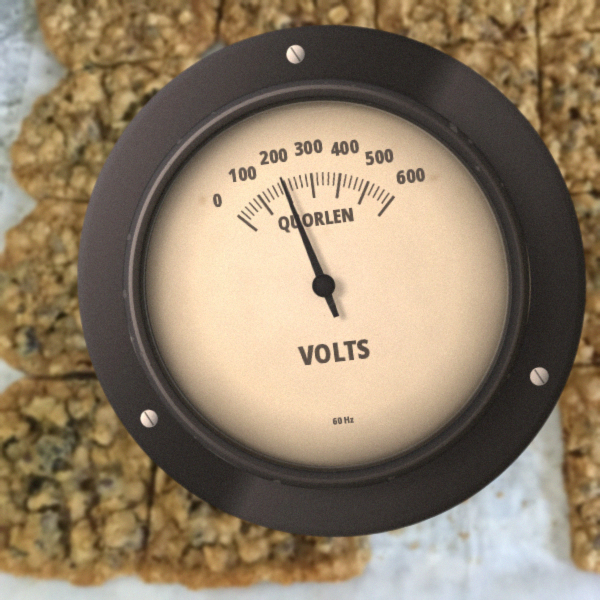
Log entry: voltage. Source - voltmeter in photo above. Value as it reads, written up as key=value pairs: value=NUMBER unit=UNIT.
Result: value=200 unit=V
